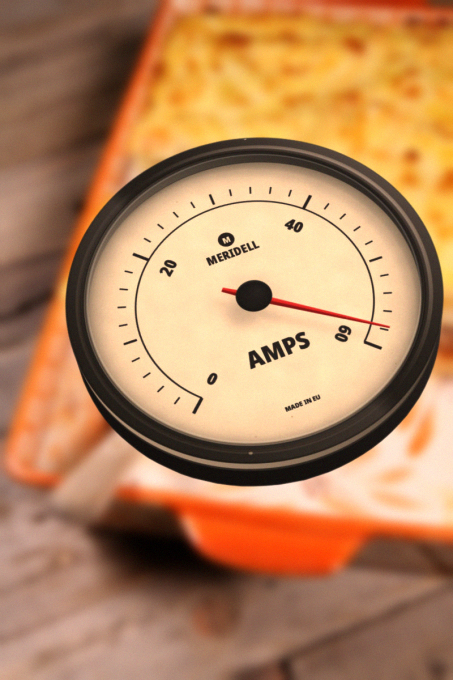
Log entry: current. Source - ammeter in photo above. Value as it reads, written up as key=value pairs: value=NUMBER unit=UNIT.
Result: value=58 unit=A
